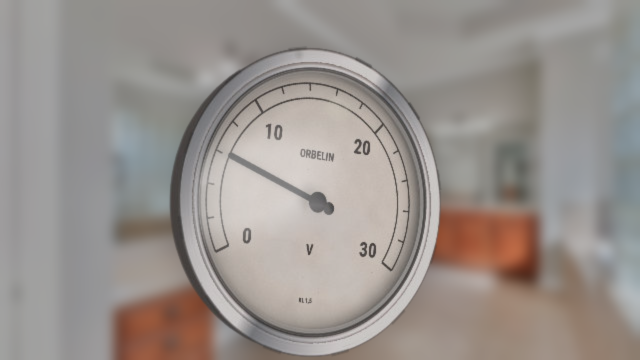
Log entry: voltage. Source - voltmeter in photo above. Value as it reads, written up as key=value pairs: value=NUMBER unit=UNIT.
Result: value=6 unit=V
